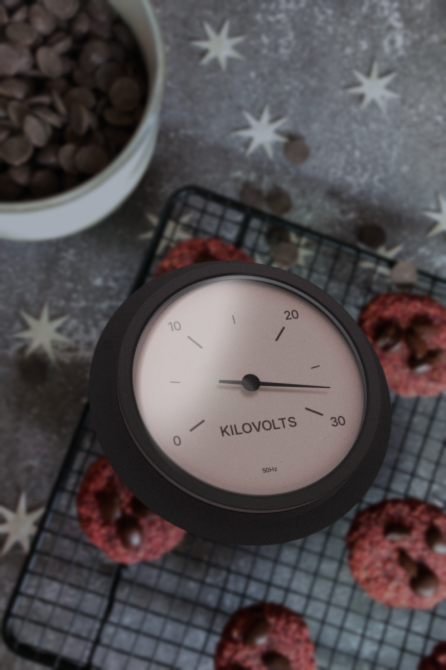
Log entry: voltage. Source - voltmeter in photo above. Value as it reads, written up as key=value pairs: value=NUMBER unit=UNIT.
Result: value=27.5 unit=kV
